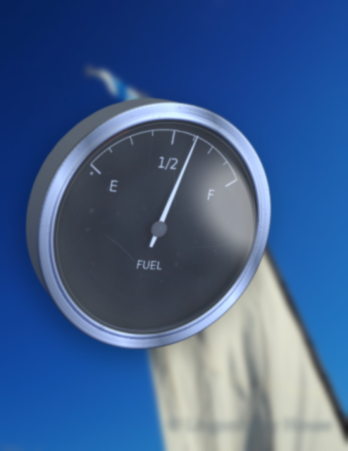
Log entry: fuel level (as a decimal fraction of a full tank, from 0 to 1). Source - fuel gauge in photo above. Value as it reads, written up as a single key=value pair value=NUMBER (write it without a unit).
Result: value=0.625
